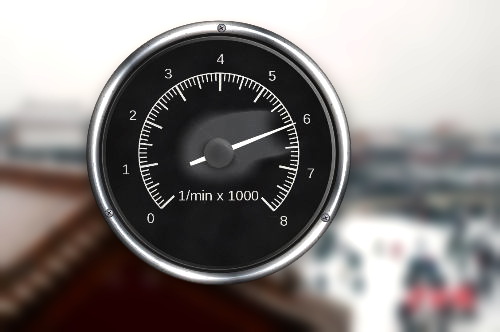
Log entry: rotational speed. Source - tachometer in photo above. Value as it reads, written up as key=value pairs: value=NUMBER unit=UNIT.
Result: value=6000 unit=rpm
